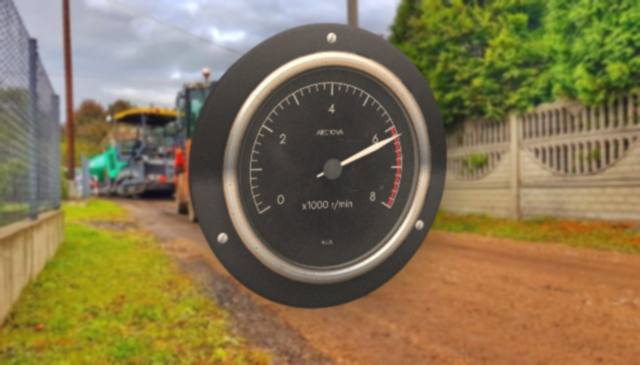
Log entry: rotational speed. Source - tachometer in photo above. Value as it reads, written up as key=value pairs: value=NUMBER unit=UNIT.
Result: value=6200 unit=rpm
